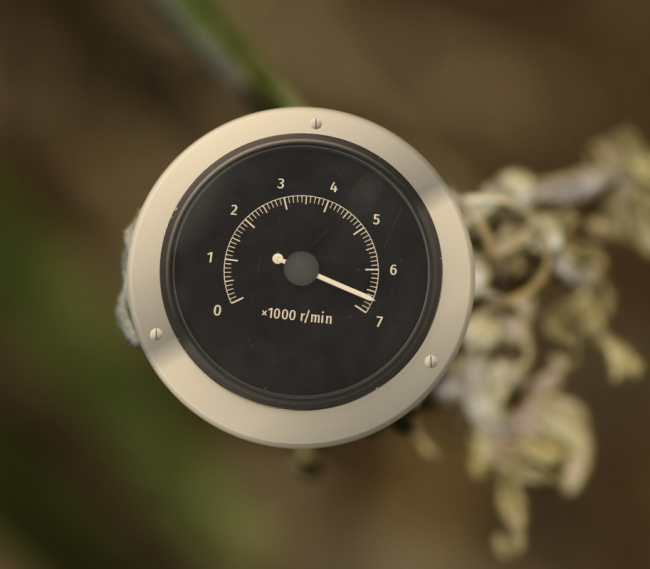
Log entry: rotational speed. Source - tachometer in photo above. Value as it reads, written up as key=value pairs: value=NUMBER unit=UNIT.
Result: value=6700 unit=rpm
